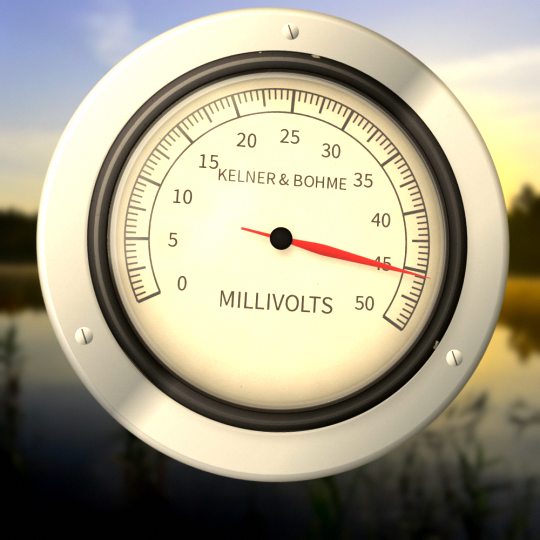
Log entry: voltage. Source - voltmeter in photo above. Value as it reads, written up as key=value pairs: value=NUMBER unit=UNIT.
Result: value=45.5 unit=mV
